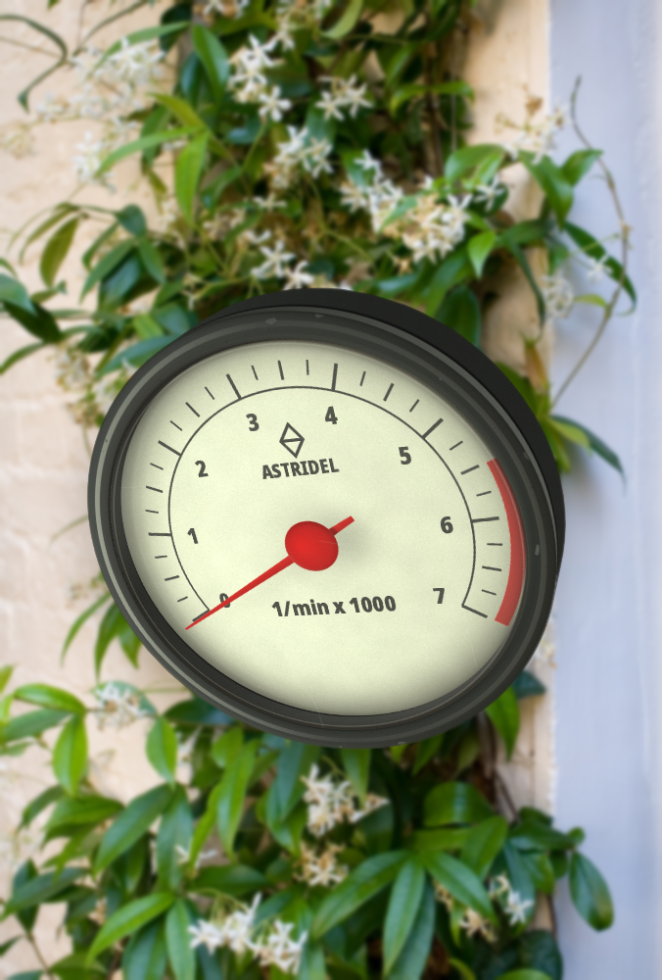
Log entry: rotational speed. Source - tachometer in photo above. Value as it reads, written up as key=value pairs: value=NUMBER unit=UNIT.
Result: value=0 unit=rpm
